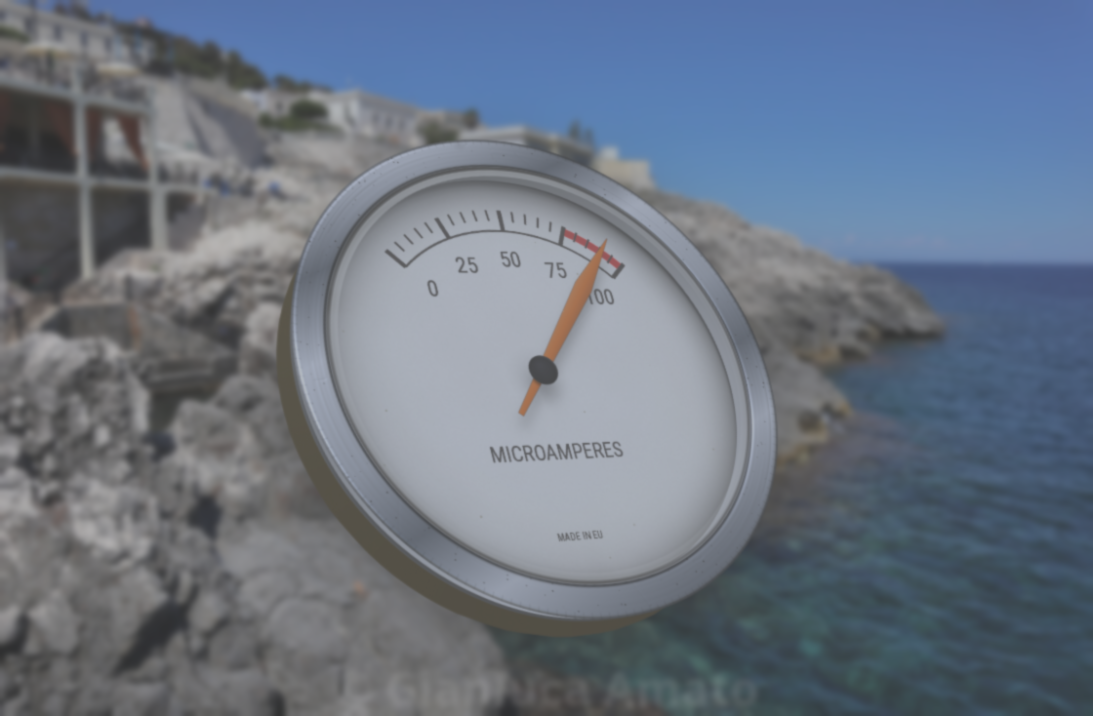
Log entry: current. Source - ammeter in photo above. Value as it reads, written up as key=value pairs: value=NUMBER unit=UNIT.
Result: value=90 unit=µA
